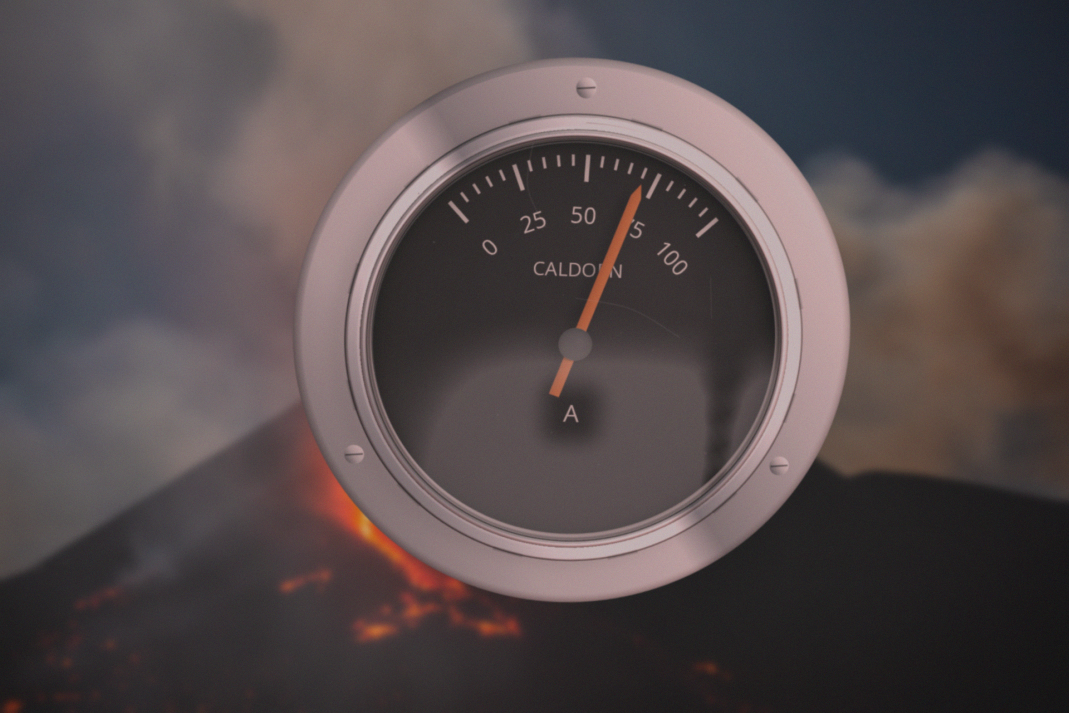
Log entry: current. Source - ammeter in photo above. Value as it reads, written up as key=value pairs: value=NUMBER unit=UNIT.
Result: value=70 unit=A
